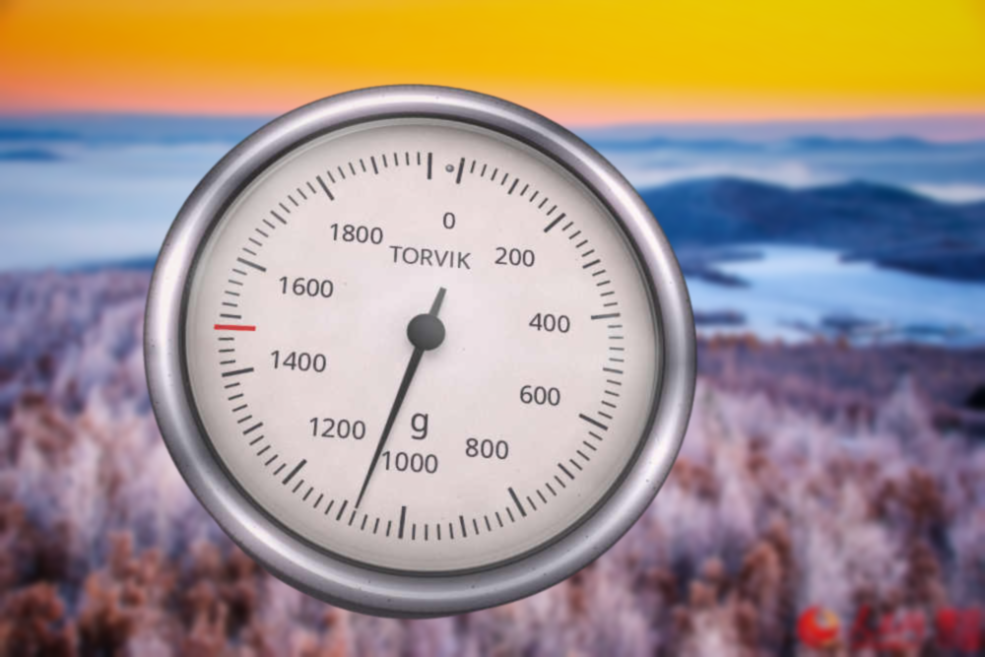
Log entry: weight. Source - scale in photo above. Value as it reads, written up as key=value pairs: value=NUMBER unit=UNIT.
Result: value=1080 unit=g
